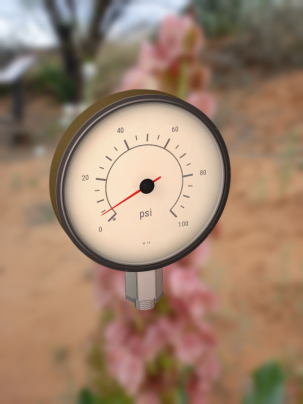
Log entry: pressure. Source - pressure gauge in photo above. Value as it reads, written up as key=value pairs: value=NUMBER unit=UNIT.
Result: value=5 unit=psi
